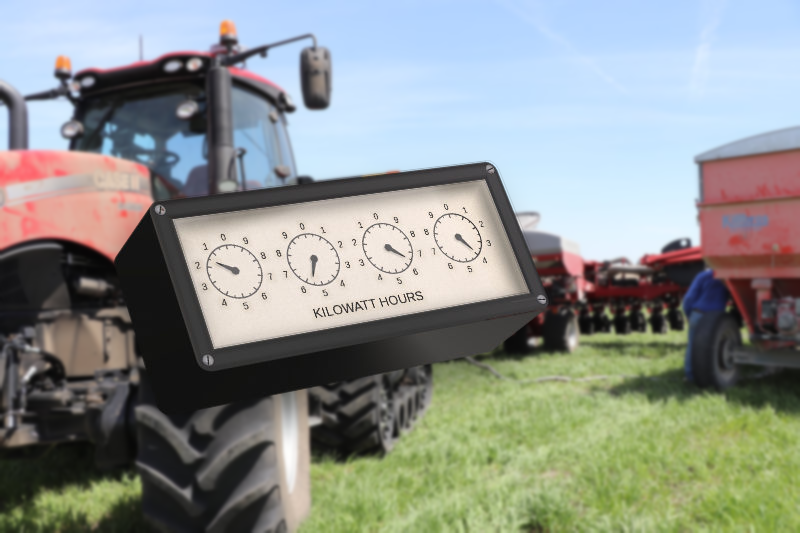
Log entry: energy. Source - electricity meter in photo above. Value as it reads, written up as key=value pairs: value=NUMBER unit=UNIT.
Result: value=1564 unit=kWh
